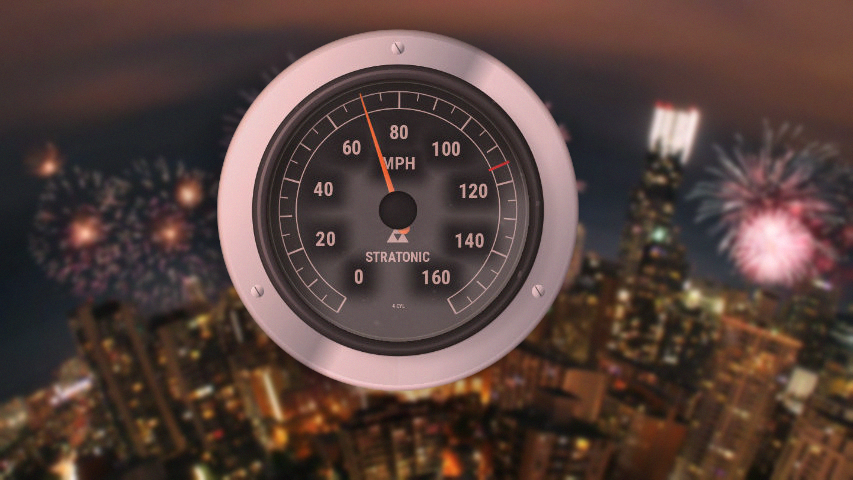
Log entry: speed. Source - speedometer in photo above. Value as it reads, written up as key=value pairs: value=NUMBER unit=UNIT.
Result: value=70 unit=mph
